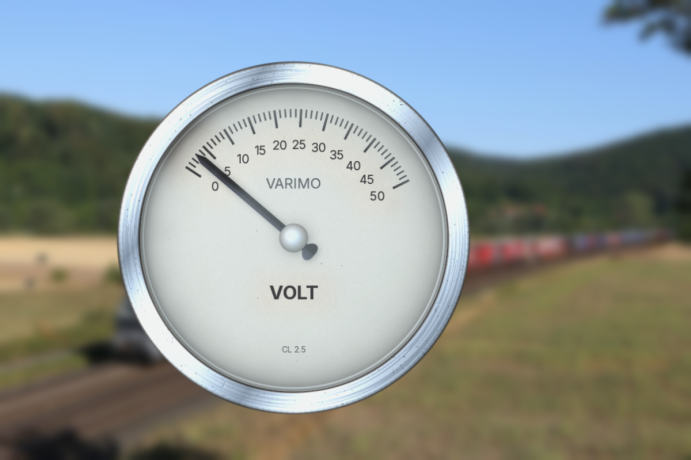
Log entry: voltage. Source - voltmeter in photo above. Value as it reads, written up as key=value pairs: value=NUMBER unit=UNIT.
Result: value=3 unit=V
